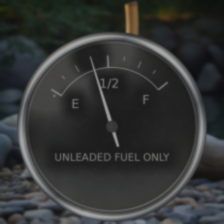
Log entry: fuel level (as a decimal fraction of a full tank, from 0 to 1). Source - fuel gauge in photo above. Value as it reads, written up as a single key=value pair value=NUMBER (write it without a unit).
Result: value=0.375
